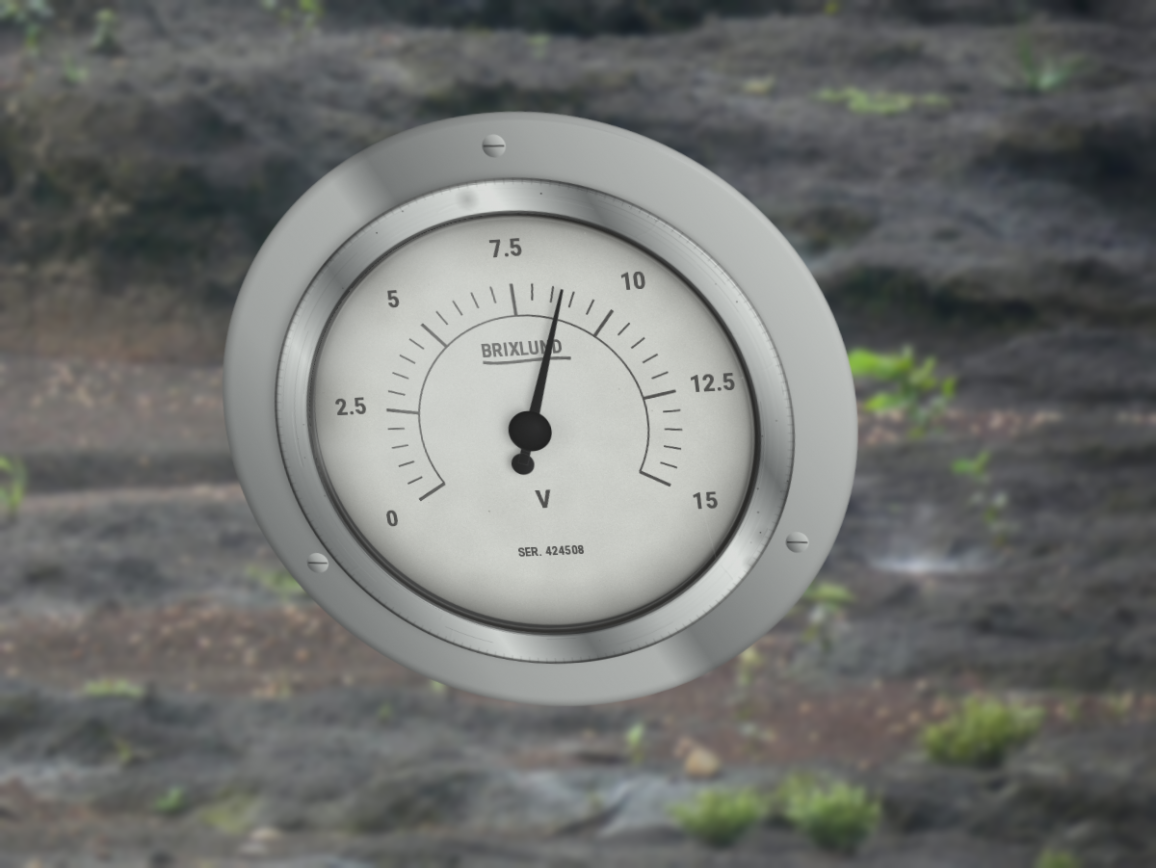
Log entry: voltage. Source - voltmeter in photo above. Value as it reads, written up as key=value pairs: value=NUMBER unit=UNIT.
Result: value=8.75 unit=V
